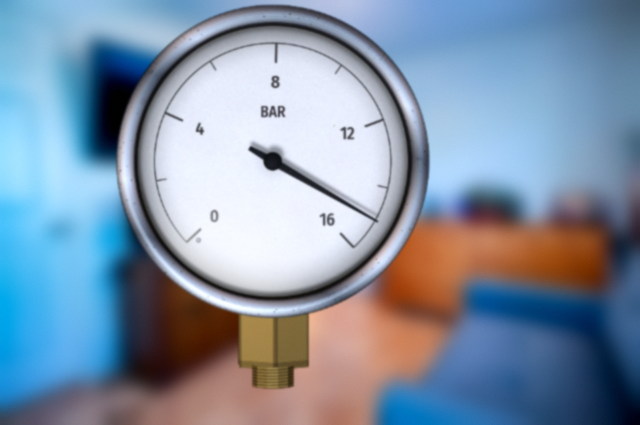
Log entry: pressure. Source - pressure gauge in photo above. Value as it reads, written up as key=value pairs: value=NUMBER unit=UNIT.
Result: value=15 unit=bar
